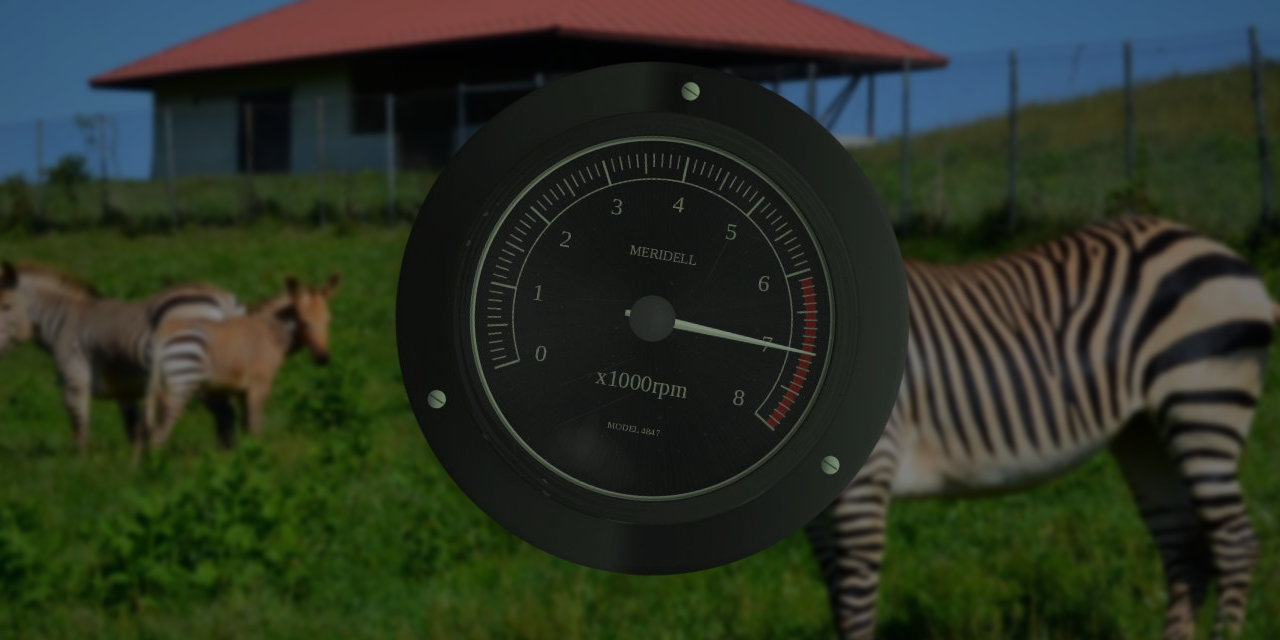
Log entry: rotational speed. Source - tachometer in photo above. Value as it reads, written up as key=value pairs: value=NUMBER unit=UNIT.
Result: value=7000 unit=rpm
